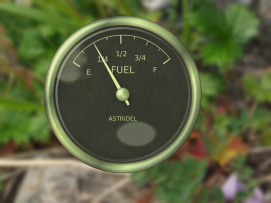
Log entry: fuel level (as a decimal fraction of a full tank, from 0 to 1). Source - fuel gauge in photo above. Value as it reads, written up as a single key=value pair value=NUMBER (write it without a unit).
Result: value=0.25
